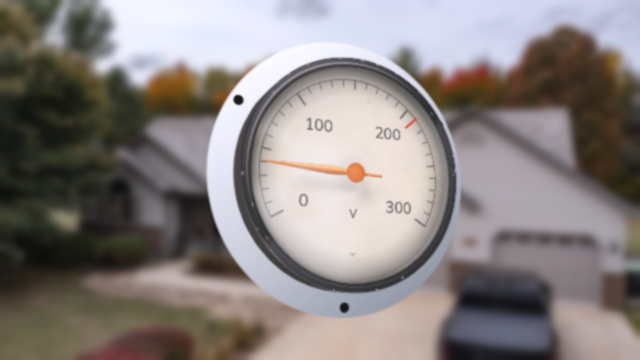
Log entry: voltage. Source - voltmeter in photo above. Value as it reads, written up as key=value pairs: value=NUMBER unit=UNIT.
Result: value=40 unit=V
